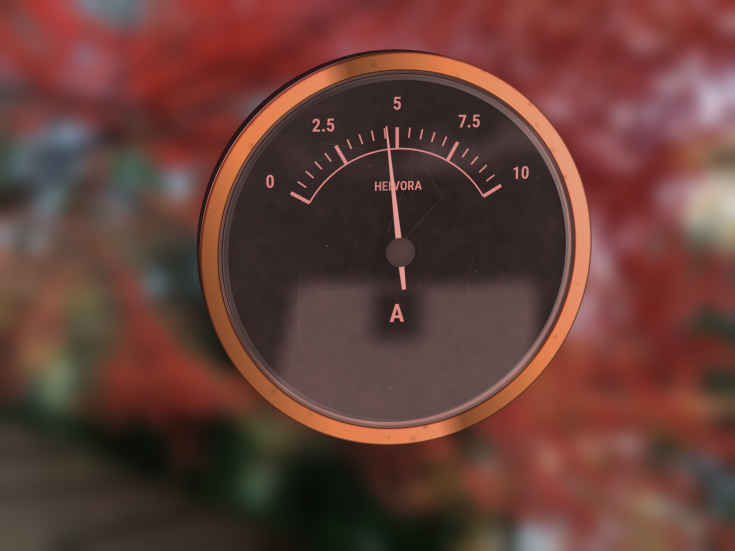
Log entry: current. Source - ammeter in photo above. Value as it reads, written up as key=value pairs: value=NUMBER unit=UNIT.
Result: value=4.5 unit=A
